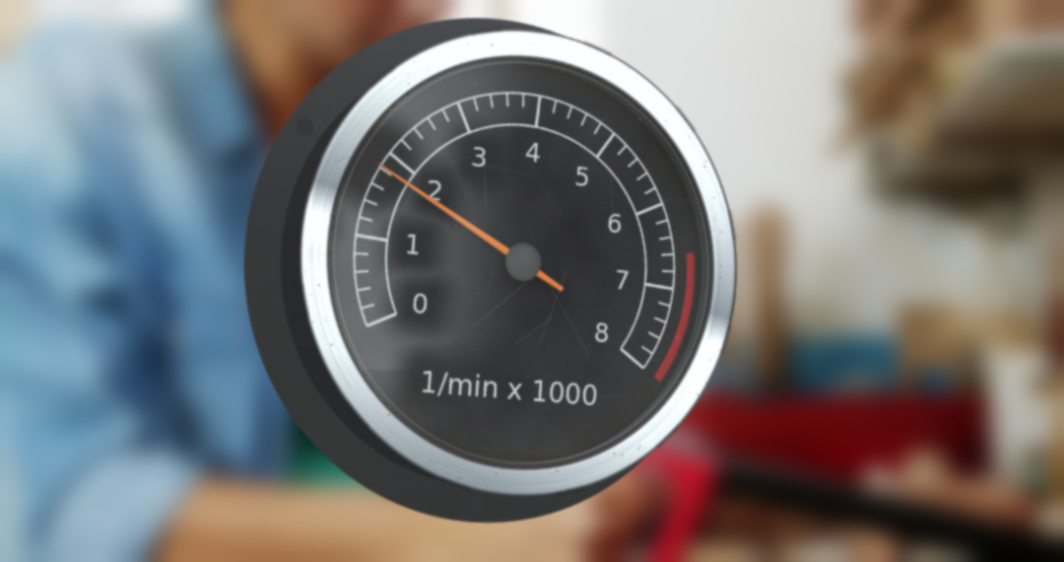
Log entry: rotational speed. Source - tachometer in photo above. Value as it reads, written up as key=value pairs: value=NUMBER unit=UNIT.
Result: value=1800 unit=rpm
